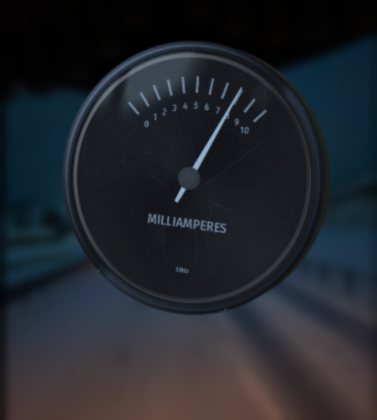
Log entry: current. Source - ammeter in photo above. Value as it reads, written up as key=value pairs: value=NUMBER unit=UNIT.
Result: value=8 unit=mA
